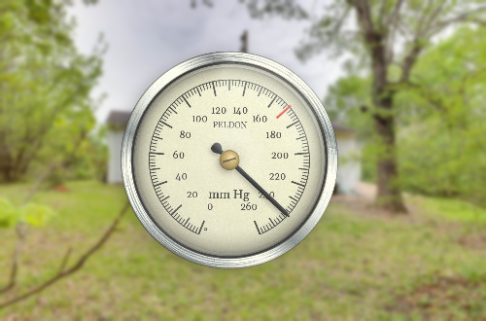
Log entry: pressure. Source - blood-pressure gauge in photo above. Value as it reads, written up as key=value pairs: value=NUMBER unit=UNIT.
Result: value=240 unit=mmHg
